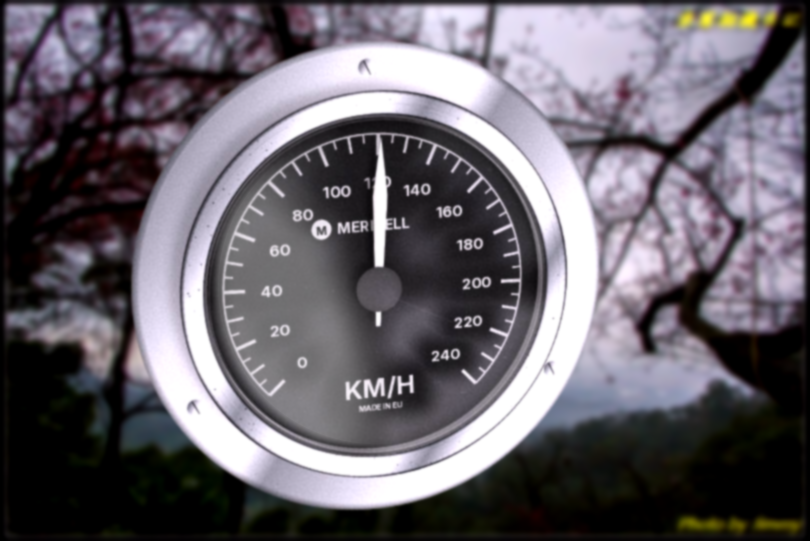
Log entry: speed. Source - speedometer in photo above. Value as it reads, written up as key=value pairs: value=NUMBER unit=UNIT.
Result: value=120 unit=km/h
